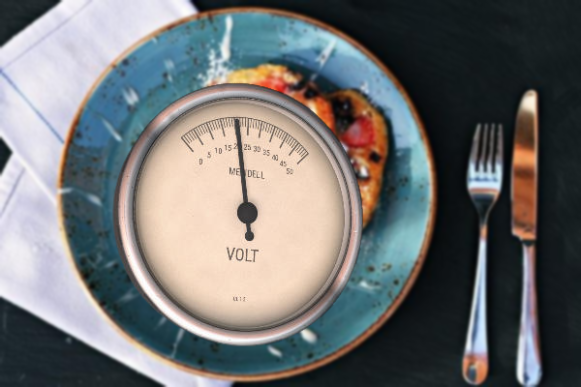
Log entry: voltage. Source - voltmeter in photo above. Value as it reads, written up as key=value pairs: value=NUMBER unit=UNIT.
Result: value=20 unit=V
